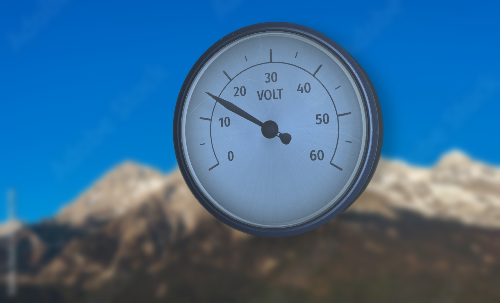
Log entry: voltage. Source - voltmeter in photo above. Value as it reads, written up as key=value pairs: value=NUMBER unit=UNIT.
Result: value=15 unit=V
